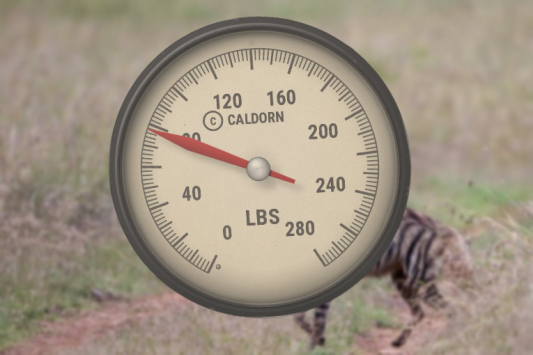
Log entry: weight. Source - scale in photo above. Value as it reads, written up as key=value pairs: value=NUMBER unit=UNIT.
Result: value=78 unit=lb
